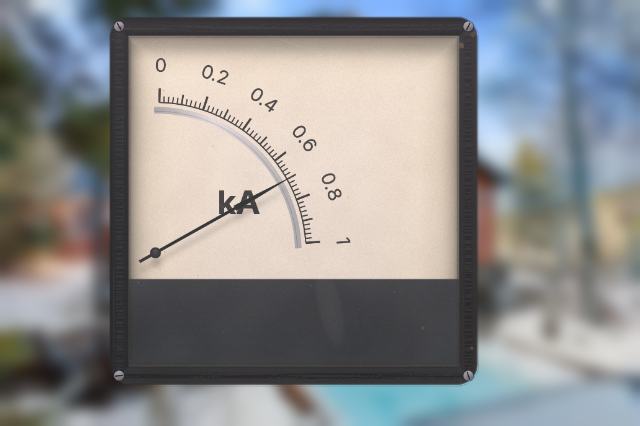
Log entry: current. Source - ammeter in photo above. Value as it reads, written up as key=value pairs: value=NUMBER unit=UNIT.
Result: value=0.7 unit=kA
